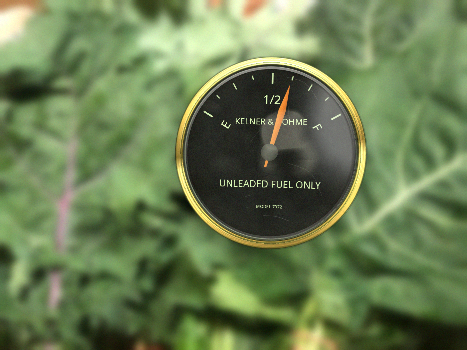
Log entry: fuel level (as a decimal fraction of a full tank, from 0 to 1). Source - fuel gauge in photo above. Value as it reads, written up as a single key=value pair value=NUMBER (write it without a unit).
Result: value=0.625
